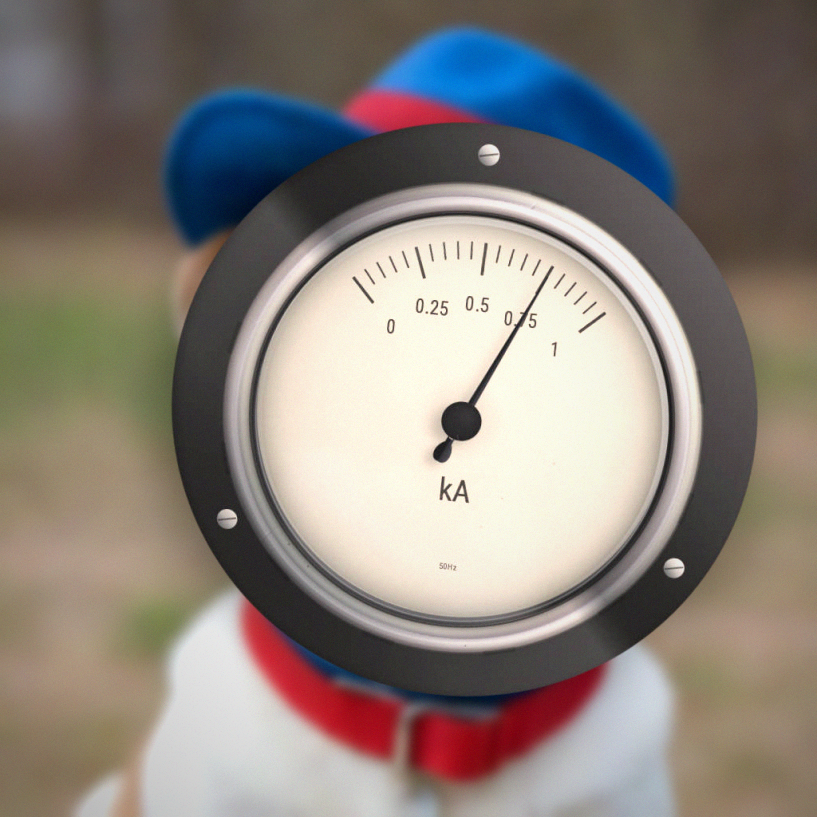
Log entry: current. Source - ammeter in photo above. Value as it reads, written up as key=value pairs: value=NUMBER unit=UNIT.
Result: value=0.75 unit=kA
